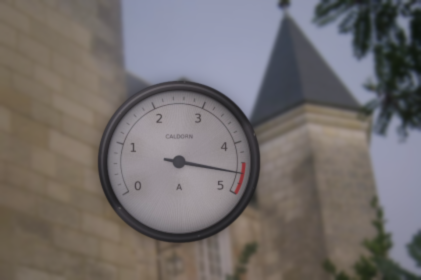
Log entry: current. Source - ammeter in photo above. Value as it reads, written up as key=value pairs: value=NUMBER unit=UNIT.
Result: value=4.6 unit=A
